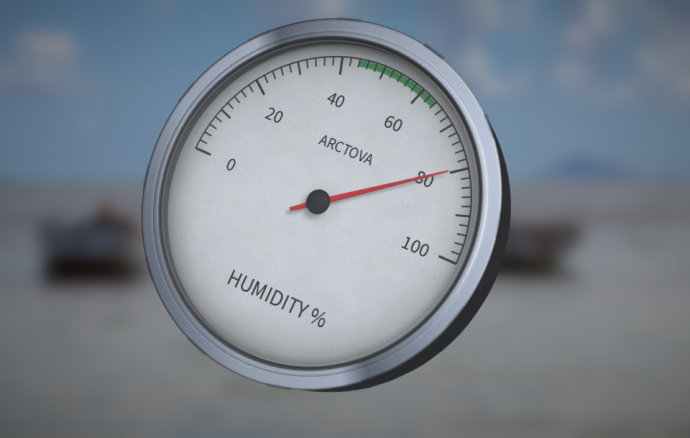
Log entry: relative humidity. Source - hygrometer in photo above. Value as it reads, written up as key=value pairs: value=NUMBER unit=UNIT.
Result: value=80 unit=%
